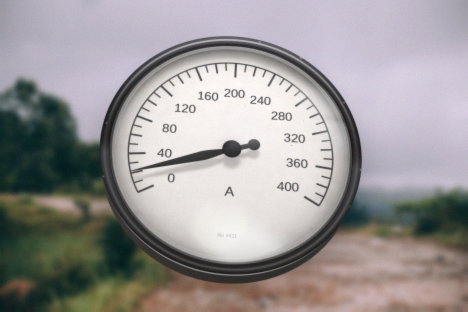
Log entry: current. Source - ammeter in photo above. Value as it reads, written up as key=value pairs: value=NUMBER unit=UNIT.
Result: value=20 unit=A
